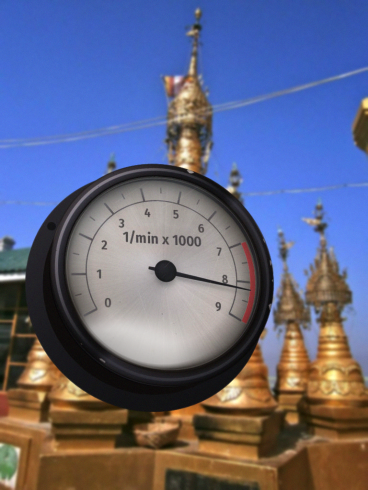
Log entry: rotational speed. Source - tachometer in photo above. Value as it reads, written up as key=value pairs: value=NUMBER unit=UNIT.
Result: value=8250 unit=rpm
